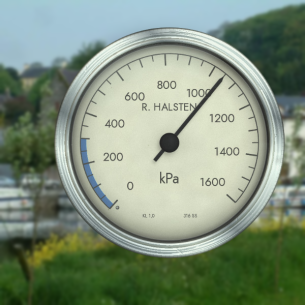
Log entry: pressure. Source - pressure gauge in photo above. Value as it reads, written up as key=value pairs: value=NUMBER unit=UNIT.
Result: value=1050 unit=kPa
